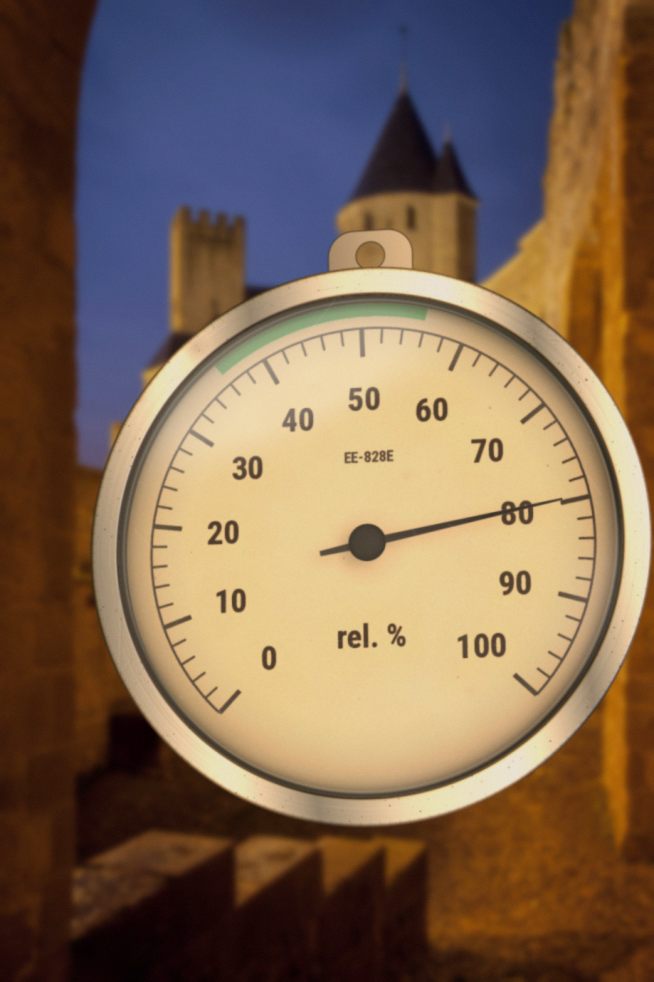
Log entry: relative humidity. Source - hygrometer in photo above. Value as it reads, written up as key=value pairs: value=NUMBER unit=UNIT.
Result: value=80 unit=%
